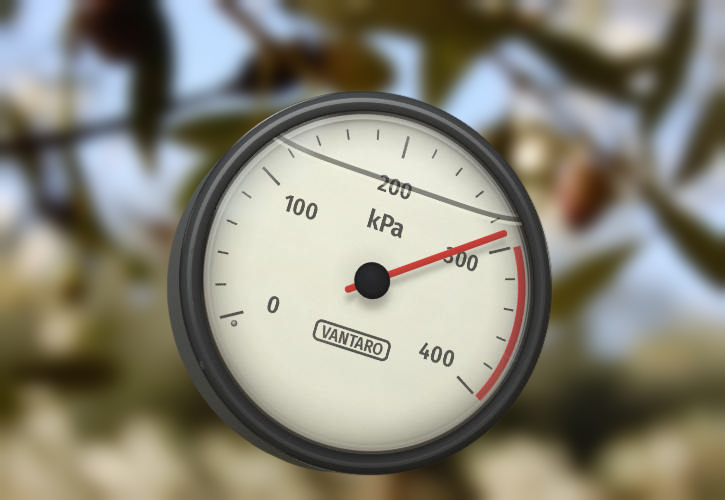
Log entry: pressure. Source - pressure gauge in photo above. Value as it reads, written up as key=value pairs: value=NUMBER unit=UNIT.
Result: value=290 unit=kPa
